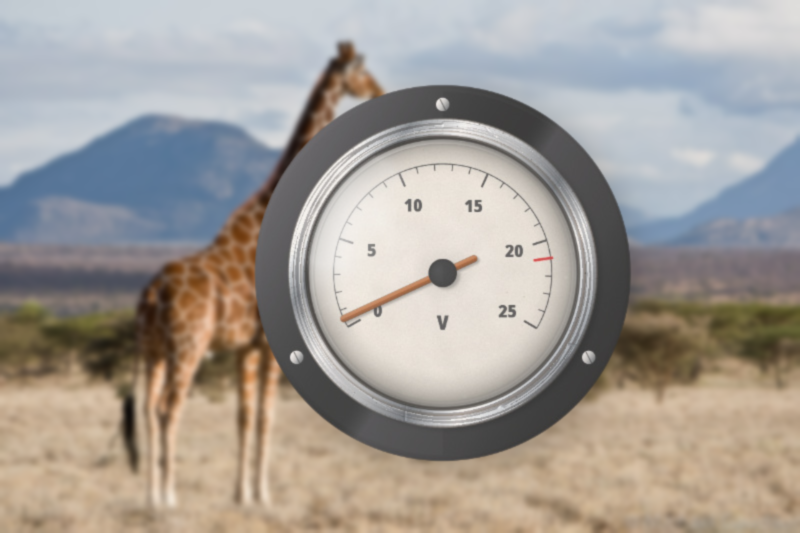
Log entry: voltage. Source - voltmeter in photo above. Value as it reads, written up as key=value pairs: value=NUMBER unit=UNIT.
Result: value=0.5 unit=V
